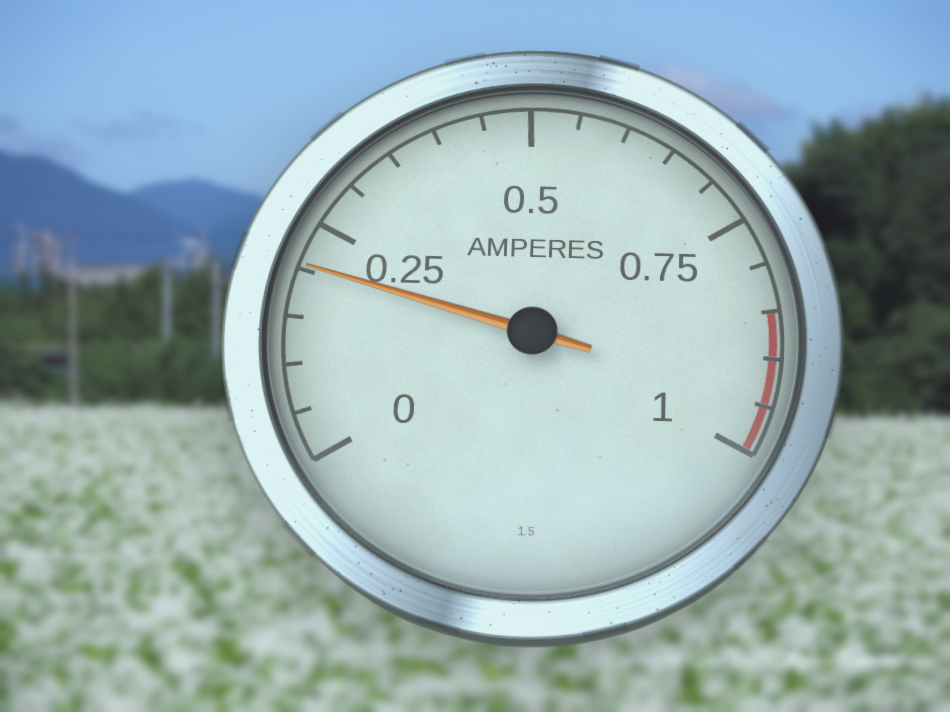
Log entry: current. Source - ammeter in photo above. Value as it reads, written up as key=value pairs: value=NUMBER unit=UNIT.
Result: value=0.2 unit=A
